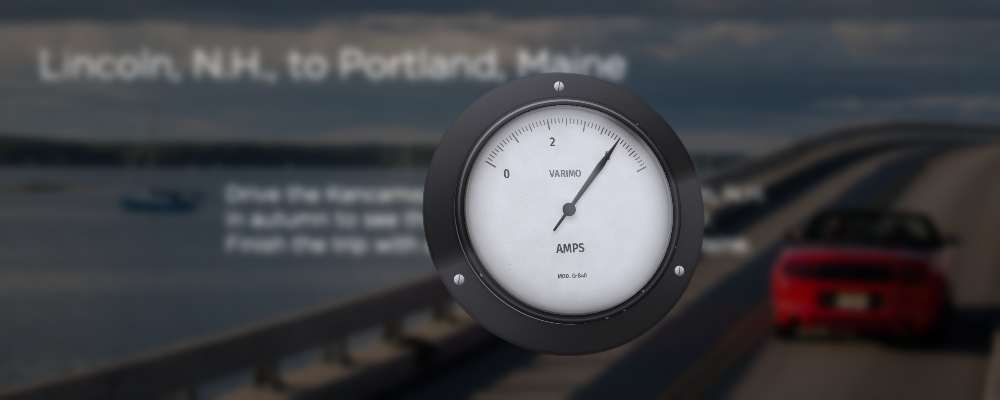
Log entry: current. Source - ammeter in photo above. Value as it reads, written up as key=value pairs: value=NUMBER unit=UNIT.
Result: value=4 unit=A
